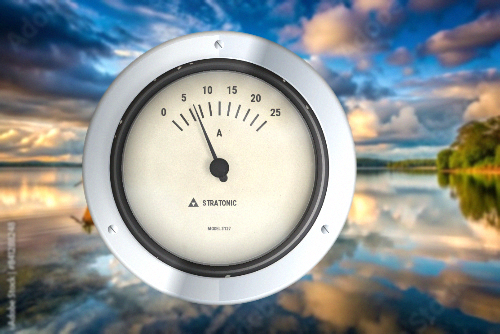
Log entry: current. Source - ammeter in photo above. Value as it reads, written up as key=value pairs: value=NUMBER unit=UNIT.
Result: value=6.25 unit=A
